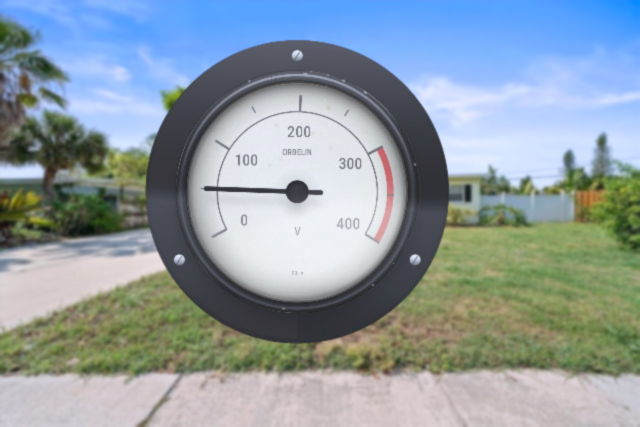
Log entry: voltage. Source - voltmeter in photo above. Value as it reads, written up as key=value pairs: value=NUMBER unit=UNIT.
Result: value=50 unit=V
